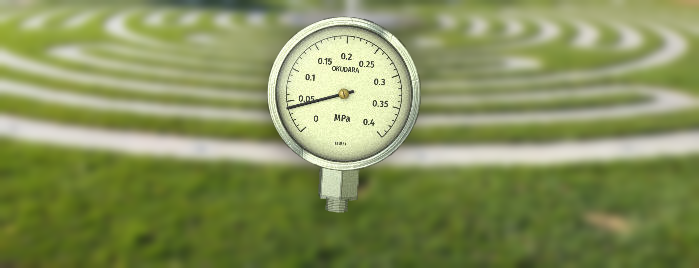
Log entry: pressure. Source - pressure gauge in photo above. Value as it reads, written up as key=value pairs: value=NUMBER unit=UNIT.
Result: value=0.04 unit=MPa
